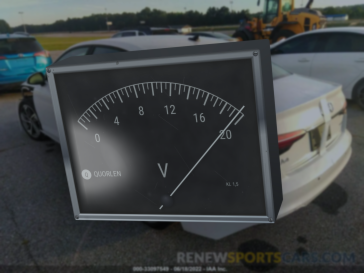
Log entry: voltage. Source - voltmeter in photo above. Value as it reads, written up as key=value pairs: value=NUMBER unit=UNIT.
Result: value=19.5 unit=V
